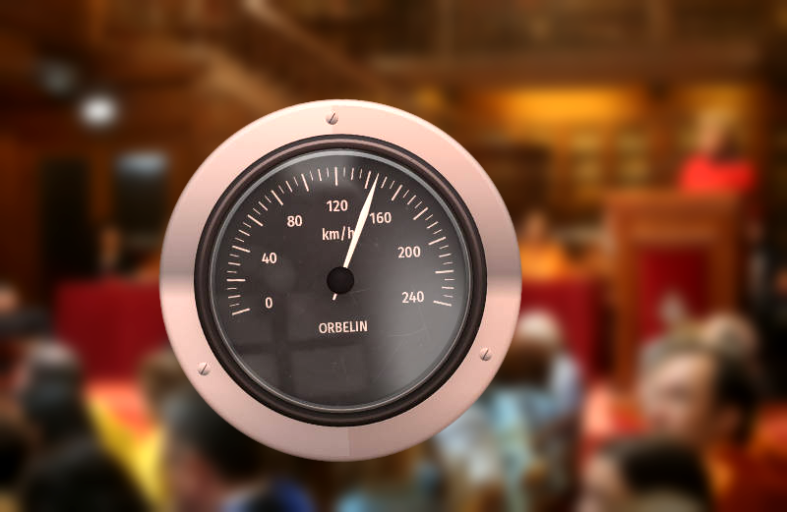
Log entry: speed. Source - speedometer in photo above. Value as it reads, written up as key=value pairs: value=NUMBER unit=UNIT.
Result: value=145 unit=km/h
